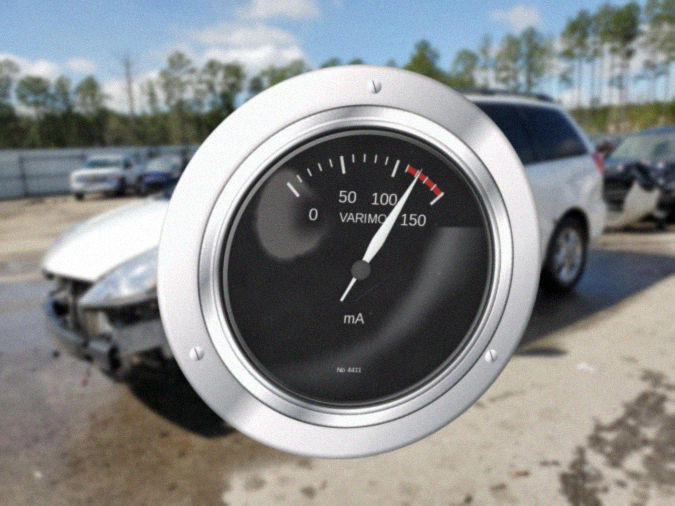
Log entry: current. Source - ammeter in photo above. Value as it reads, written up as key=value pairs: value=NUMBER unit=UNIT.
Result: value=120 unit=mA
